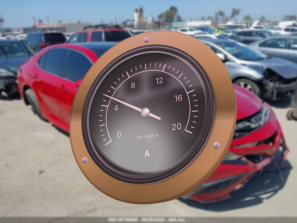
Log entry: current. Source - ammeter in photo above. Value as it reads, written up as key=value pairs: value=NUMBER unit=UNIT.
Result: value=5 unit=A
